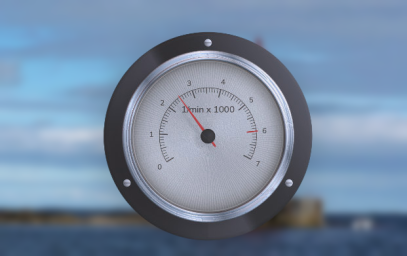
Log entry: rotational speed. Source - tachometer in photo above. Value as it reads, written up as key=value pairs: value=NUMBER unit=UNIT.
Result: value=2500 unit=rpm
